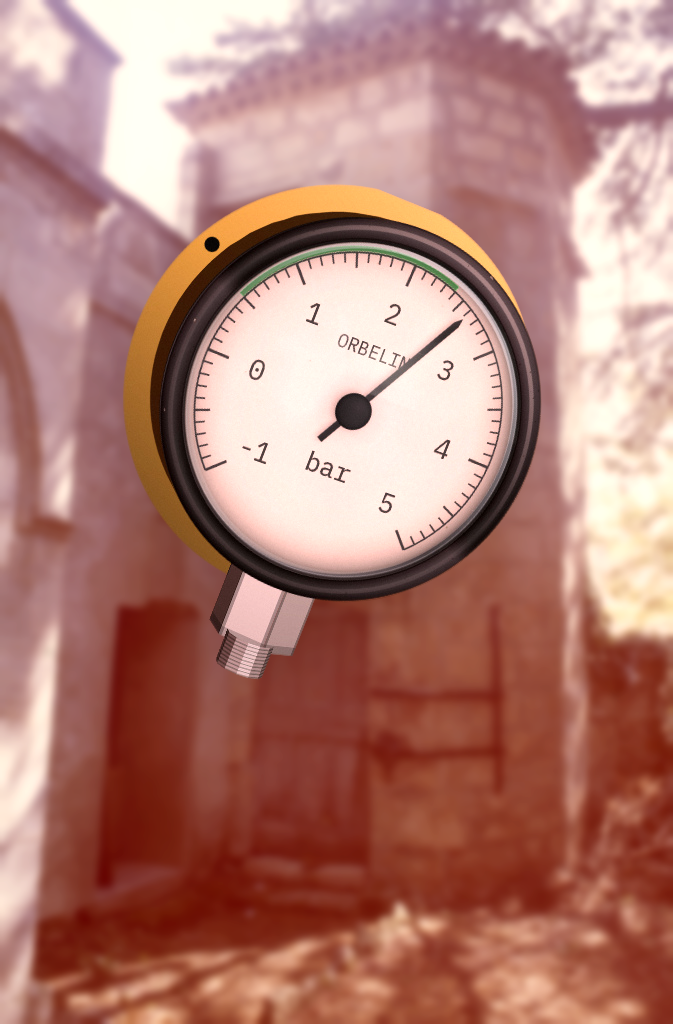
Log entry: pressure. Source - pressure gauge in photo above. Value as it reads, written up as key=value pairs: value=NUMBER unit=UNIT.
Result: value=2.6 unit=bar
